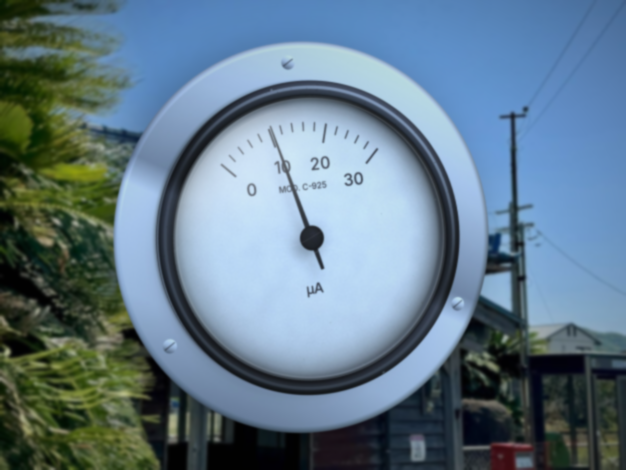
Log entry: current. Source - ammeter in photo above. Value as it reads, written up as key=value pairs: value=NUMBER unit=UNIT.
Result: value=10 unit=µA
